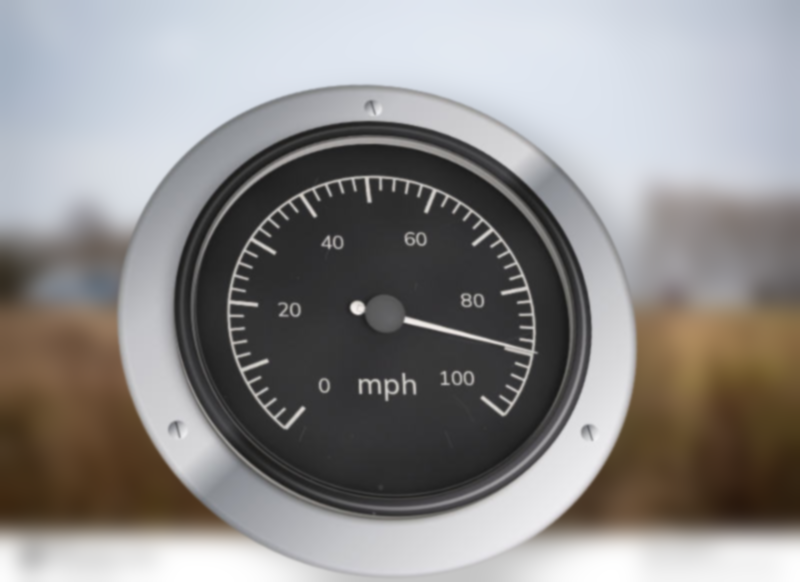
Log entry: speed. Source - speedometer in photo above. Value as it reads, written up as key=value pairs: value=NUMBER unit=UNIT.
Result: value=90 unit=mph
